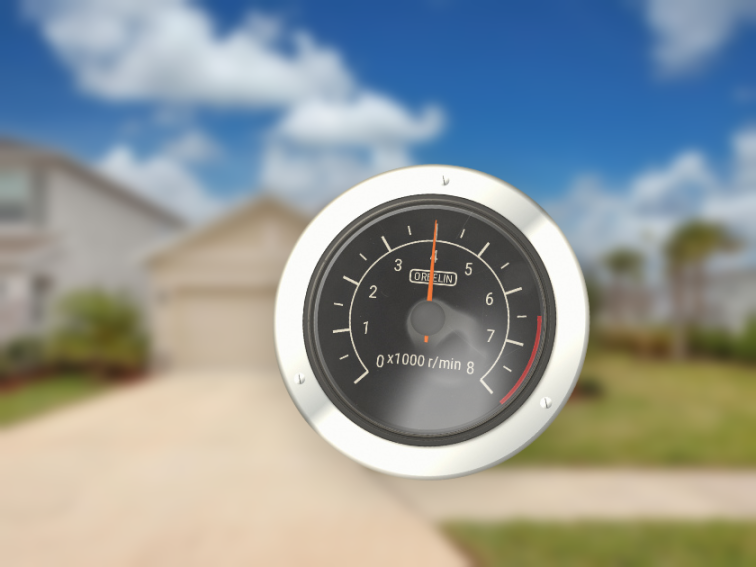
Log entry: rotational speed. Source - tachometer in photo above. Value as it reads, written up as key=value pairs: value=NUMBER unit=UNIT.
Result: value=4000 unit=rpm
